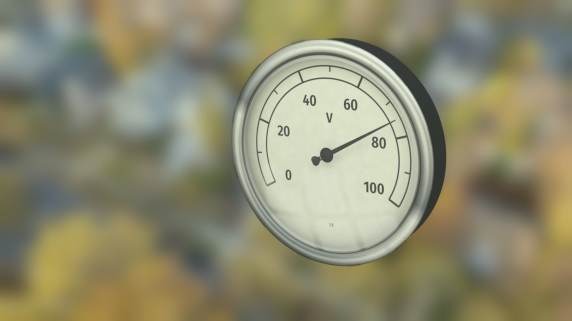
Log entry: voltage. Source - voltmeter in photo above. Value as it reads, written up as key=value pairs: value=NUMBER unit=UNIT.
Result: value=75 unit=V
